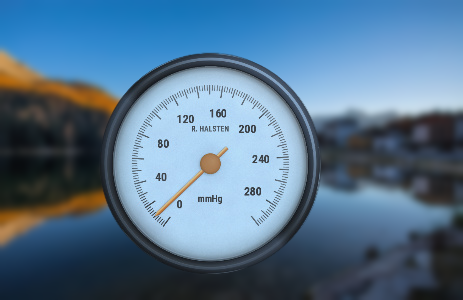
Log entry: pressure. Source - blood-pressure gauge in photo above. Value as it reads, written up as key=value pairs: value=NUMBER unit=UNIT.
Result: value=10 unit=mmHg
